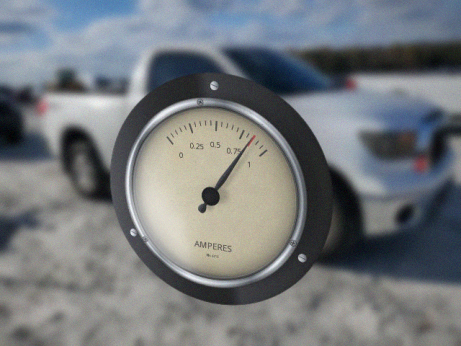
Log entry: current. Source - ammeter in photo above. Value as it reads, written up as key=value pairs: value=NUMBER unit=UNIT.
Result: value=0.85 unit=A
